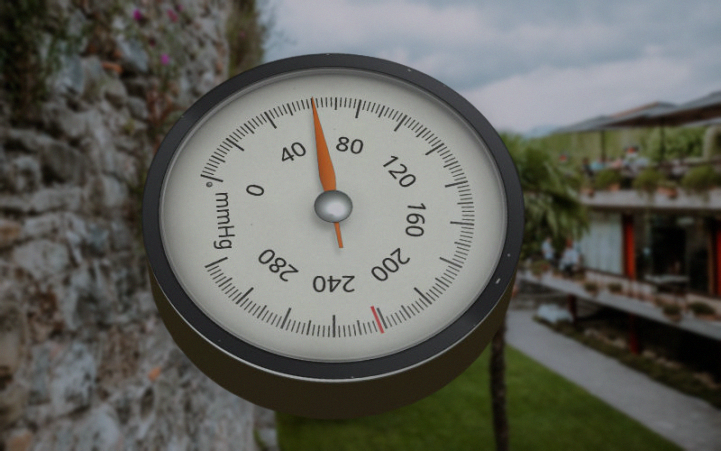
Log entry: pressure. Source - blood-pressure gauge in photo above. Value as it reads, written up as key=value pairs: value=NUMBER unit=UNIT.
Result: value=60 unit=mmHg
